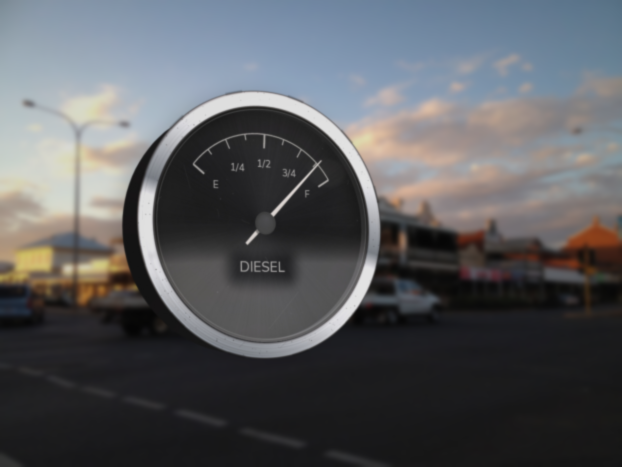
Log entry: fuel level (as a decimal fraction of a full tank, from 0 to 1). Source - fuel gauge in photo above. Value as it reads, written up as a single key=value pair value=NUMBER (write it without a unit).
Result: value=0.875
